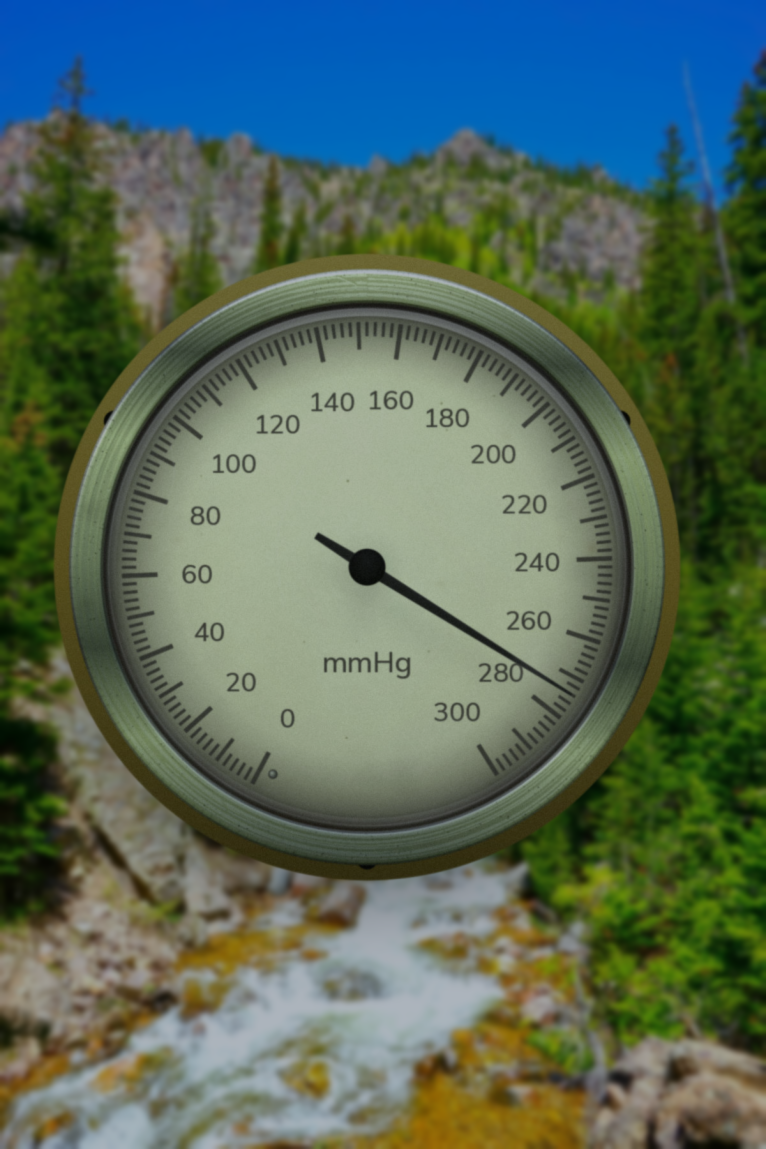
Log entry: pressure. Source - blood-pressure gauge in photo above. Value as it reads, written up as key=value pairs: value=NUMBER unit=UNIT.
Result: value=274 unit=mmHg
